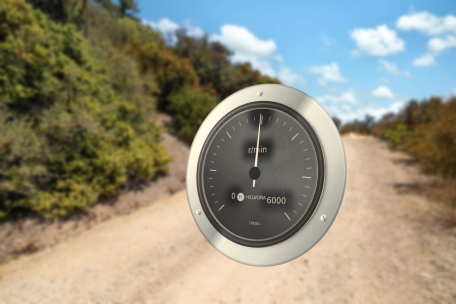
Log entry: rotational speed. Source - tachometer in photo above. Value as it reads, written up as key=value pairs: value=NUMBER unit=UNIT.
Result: value=3000 unit=rpm
